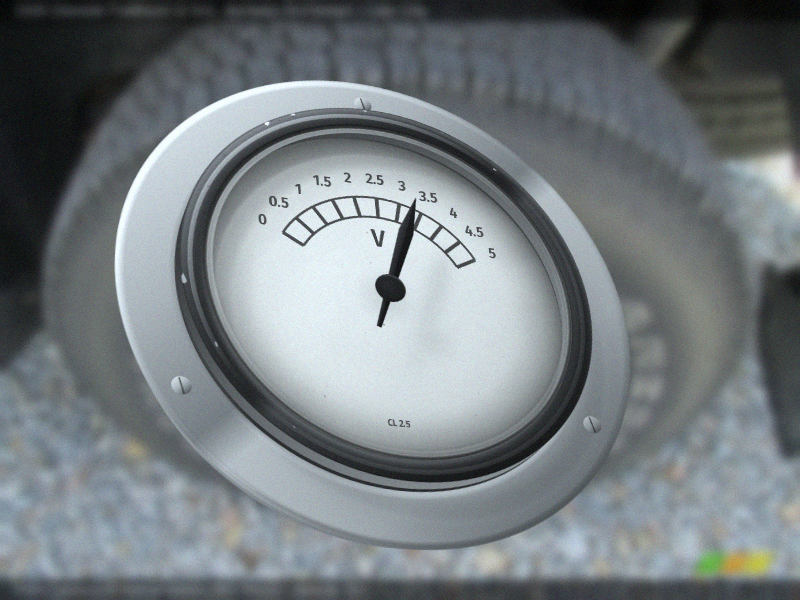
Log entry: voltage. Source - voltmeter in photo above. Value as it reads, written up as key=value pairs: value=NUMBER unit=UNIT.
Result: value=3.25 unit=V
